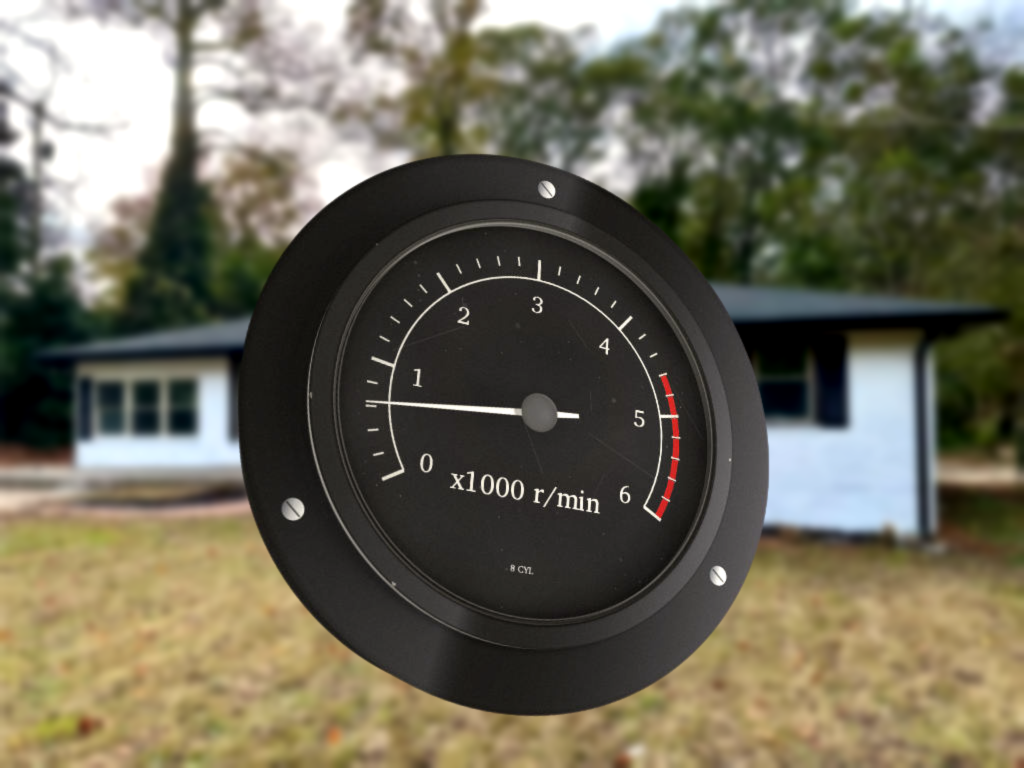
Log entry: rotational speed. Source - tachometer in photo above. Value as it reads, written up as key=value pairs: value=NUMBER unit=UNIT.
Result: value=600 unit=rpm
